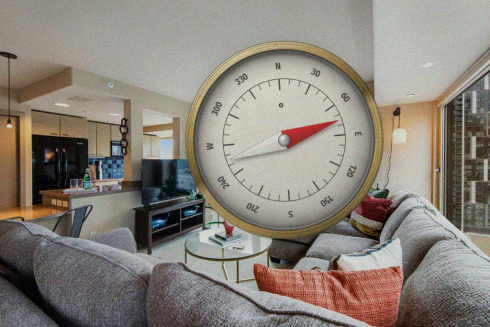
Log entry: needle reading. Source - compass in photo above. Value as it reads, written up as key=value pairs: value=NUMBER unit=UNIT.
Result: value=75 unit=°
